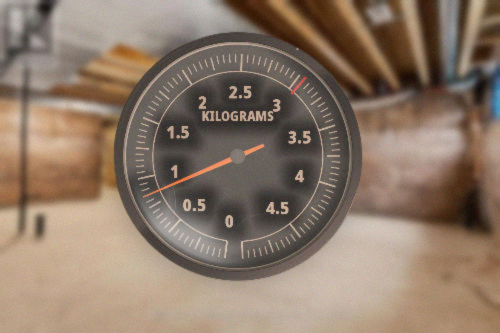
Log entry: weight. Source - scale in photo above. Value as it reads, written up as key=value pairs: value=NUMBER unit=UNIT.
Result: value=0.85 unit=kg
